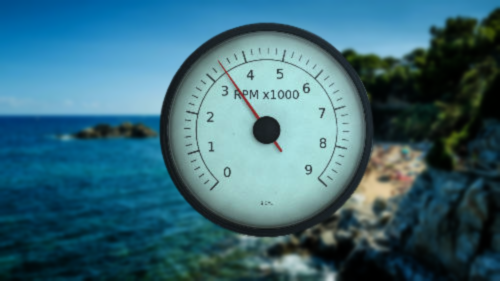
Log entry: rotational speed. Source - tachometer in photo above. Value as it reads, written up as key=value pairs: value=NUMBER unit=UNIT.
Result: value=3400 unit=rpm
